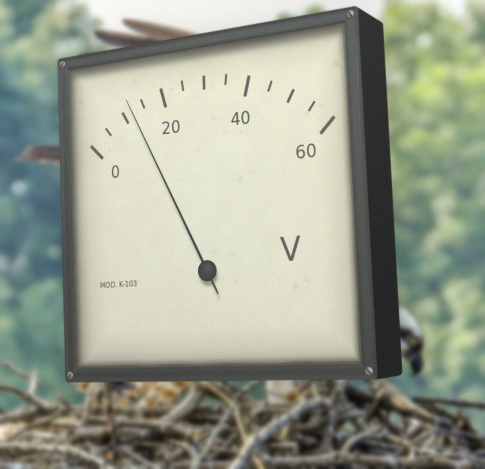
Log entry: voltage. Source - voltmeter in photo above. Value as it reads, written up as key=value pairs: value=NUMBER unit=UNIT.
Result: value=12.5 unit=V
